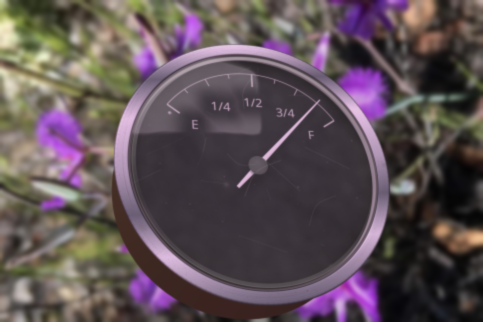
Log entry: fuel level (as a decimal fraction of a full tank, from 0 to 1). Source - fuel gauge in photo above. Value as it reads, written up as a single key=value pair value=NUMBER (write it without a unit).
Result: value=0.875
